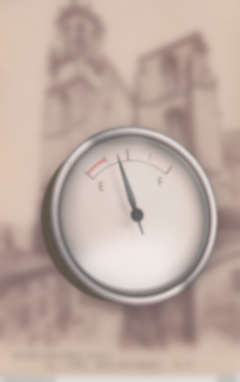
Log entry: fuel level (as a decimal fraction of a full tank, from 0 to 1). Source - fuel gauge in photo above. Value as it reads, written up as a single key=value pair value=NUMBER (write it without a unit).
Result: value=0.375
